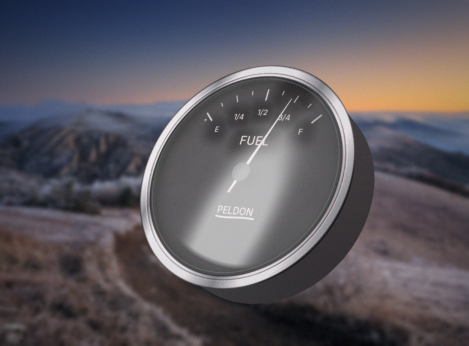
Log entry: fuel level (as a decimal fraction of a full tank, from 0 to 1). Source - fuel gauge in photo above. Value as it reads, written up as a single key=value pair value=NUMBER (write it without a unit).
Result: value=0.75
